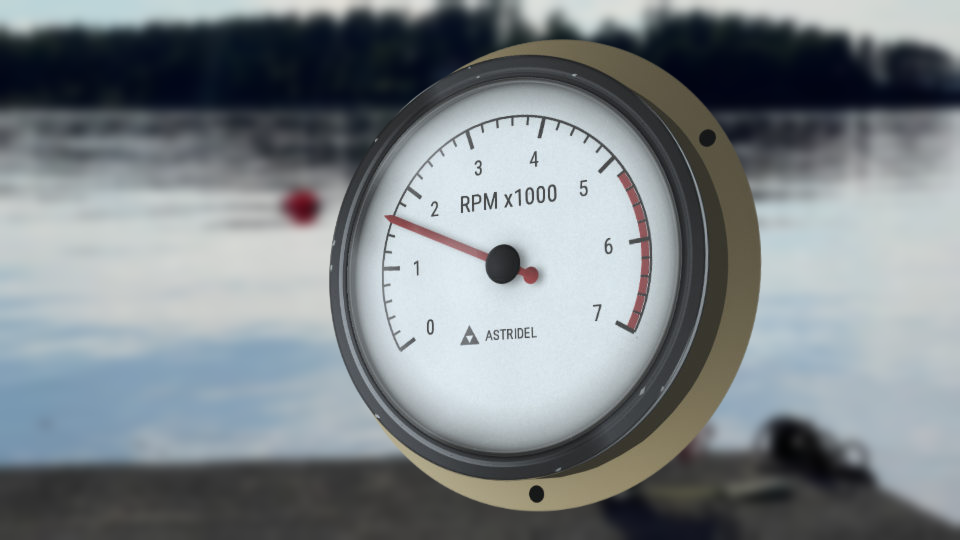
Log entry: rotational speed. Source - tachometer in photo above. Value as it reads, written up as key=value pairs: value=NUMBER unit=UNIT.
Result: value=1600 unit=rpm
